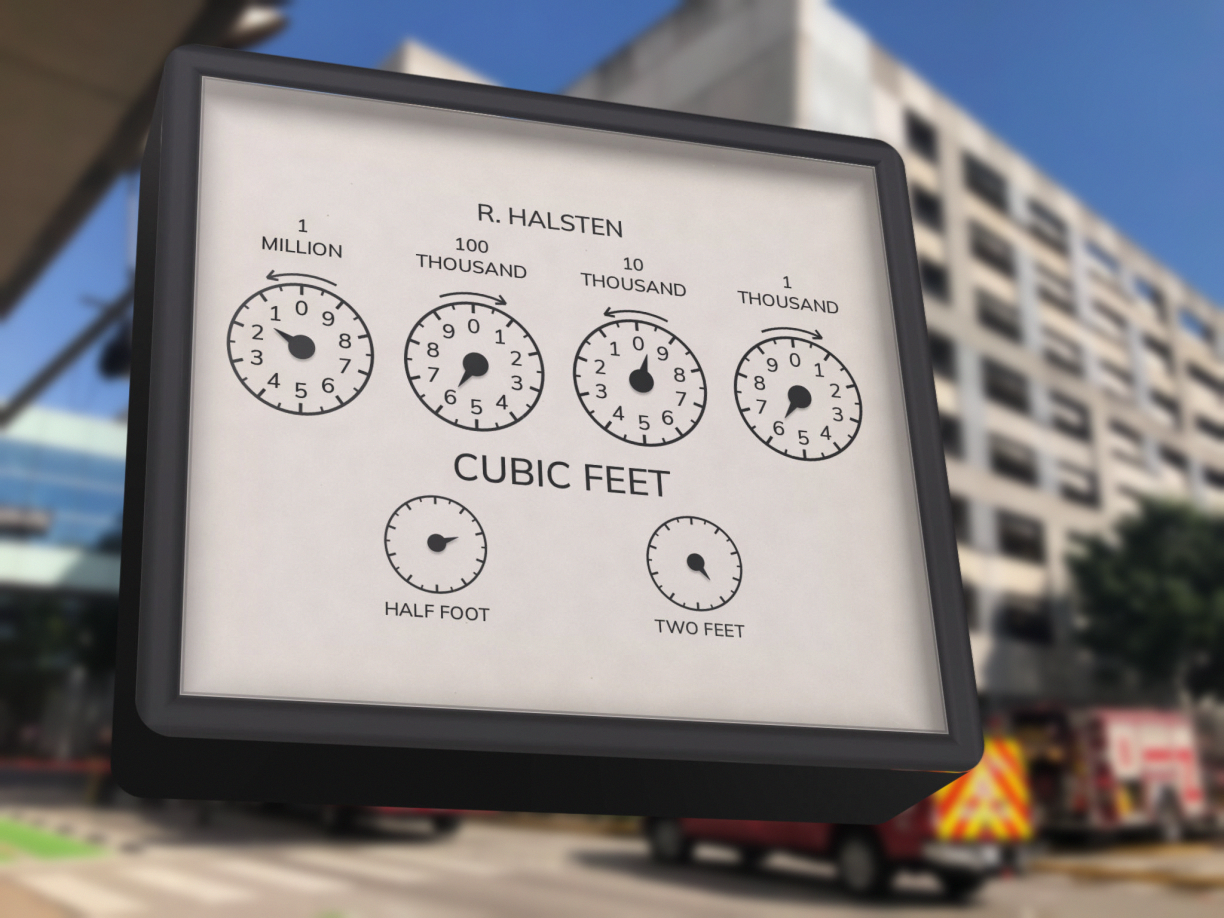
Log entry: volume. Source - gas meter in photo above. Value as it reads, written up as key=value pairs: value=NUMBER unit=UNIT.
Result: value=159600 unit=ft³
